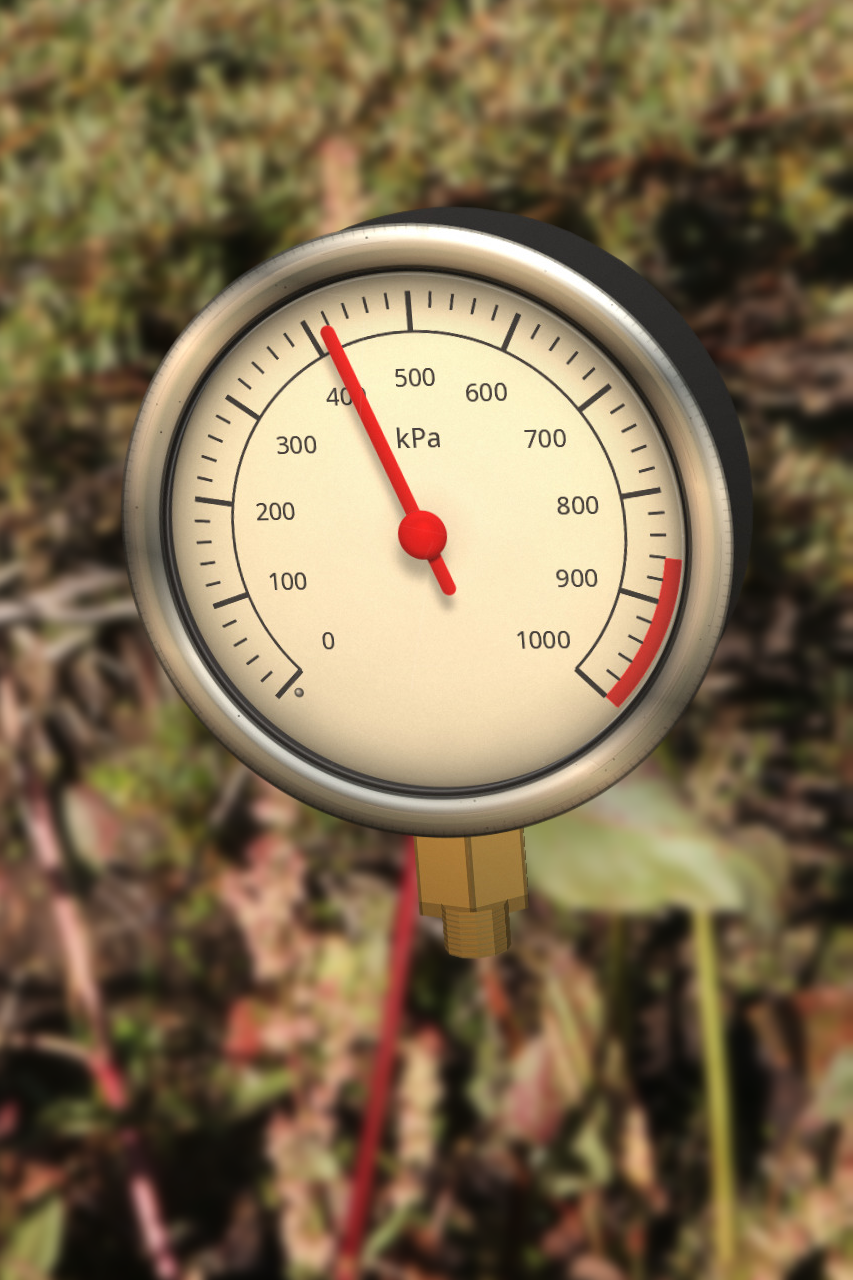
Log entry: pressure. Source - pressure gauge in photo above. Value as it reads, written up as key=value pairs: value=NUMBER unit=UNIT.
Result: value=420 unit=kPa
